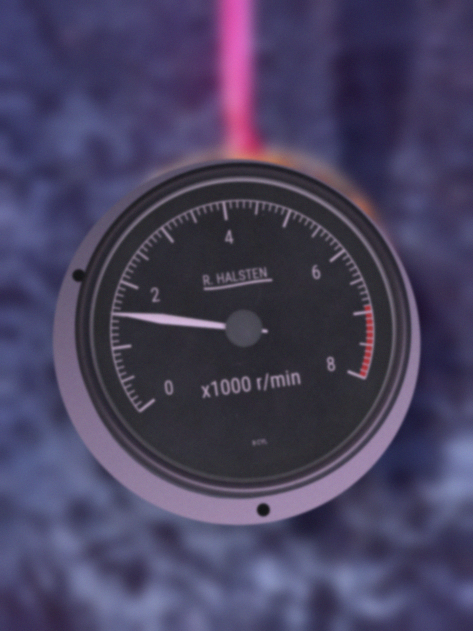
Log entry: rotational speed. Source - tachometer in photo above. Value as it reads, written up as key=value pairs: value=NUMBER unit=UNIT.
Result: value=1500 unit=rpm
